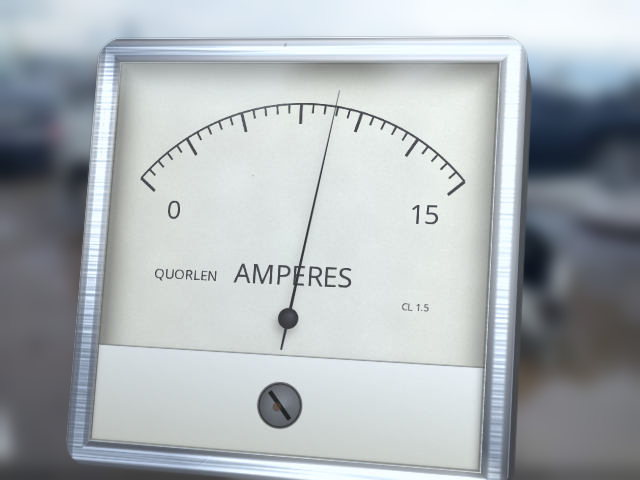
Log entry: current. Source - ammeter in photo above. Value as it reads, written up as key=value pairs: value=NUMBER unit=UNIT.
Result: value=9 unit=A
